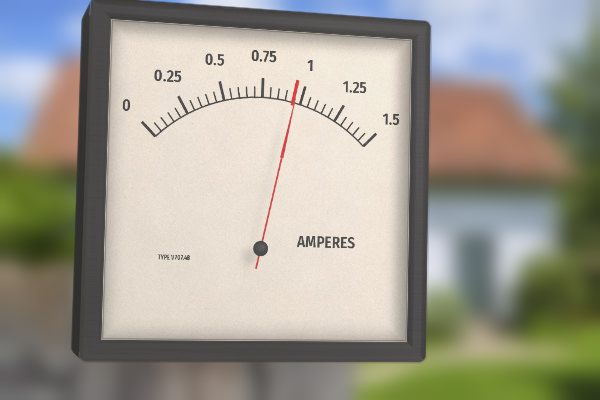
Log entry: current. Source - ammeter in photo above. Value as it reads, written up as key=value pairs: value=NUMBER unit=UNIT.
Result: value=0.95 unit=A
